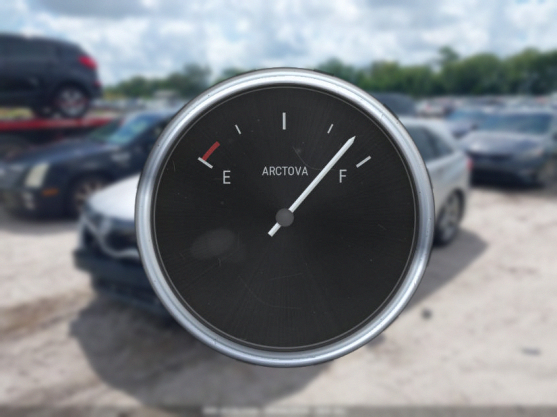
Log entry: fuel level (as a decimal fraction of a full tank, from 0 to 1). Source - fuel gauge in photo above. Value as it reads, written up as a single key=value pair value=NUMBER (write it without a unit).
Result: value=0.875
